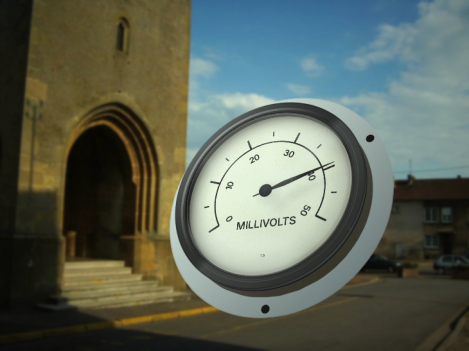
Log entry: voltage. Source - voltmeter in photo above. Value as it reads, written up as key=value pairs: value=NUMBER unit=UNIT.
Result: value=40 unit=mV
